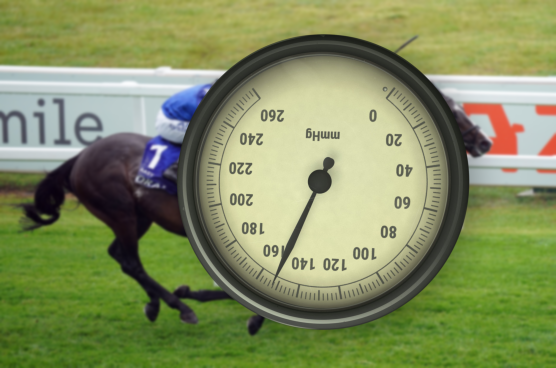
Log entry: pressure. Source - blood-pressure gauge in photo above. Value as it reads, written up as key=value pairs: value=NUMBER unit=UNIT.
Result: value=152 unit=mmHg
